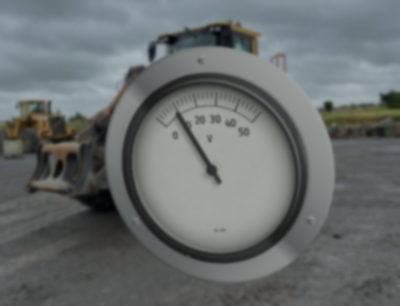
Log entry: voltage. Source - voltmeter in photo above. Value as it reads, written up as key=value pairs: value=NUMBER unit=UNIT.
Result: value=10 unit=V
